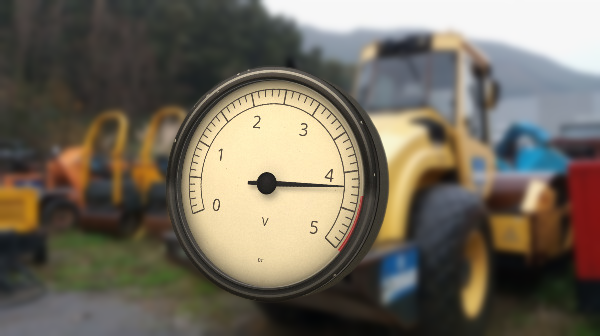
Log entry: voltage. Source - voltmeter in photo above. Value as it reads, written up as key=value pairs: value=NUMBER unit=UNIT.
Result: value=4.2 unit=V
